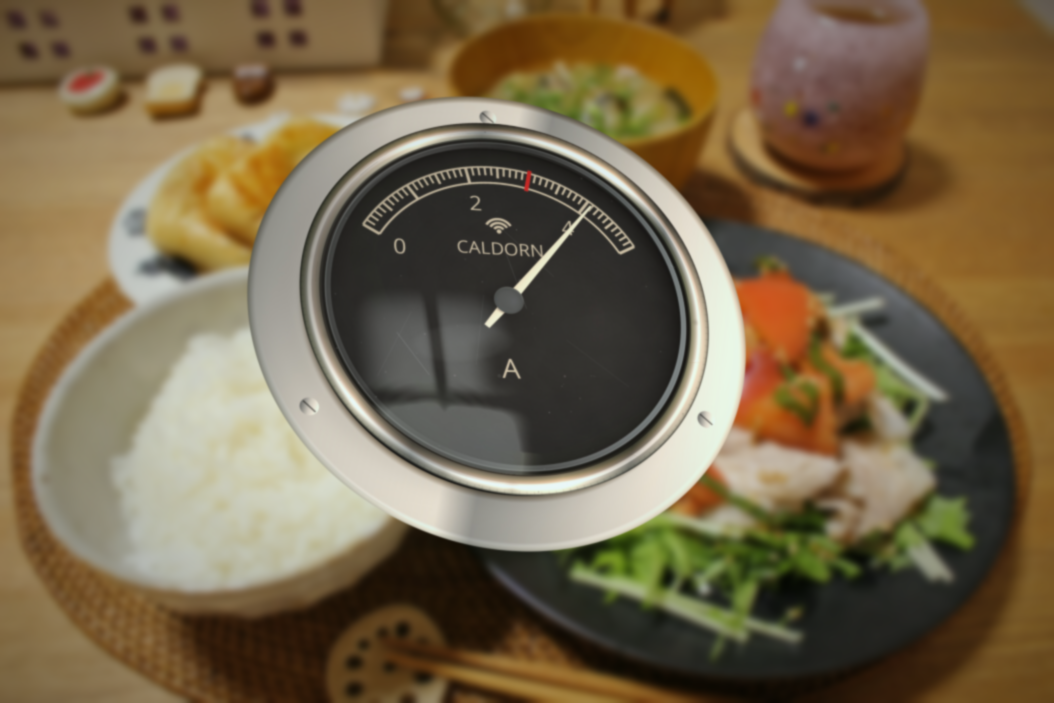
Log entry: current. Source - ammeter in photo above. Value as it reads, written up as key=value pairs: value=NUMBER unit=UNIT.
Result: value=4.1 unit=A
